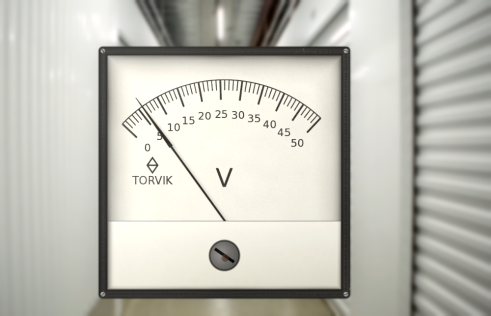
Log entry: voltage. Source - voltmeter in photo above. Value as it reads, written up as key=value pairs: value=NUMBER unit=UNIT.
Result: value=6 unit=V
